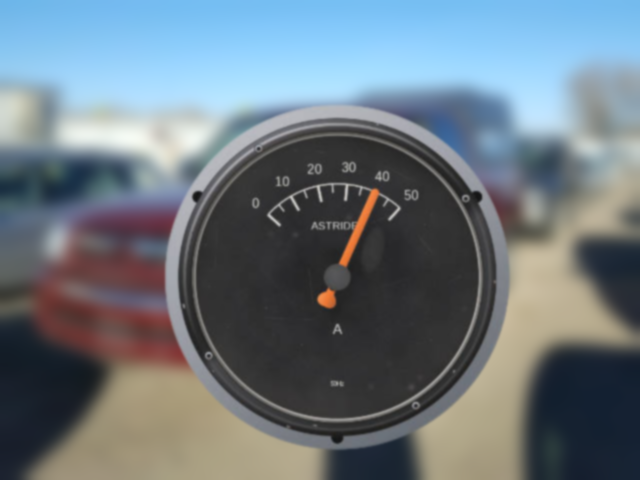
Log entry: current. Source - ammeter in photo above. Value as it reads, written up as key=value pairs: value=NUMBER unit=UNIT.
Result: value=40 unit=A
